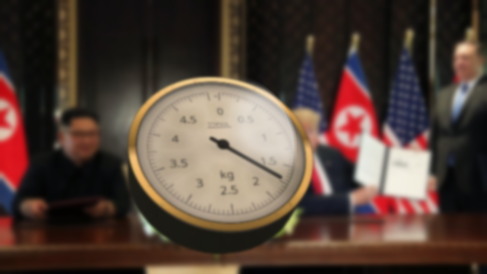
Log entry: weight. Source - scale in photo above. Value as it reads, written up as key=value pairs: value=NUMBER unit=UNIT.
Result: value=1.75 unit=kg
